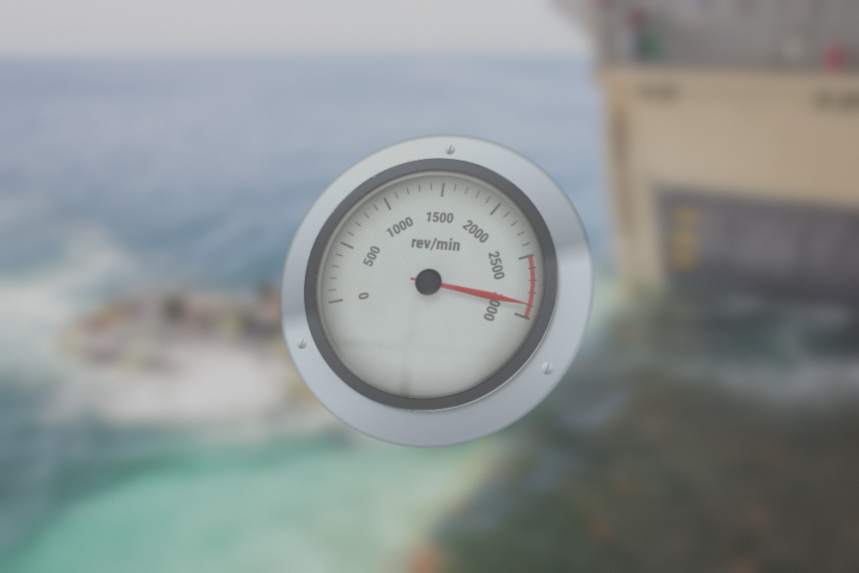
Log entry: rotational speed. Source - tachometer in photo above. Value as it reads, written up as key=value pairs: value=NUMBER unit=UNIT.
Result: value=2900 unit=rpm
